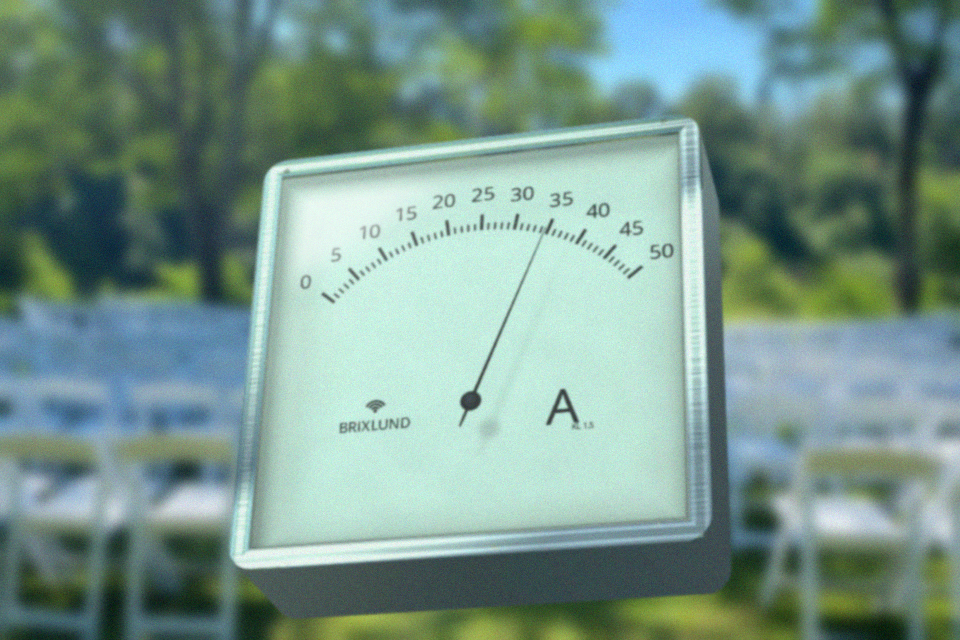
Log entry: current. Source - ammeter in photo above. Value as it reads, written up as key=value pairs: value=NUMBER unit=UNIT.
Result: value=35 unit=A
